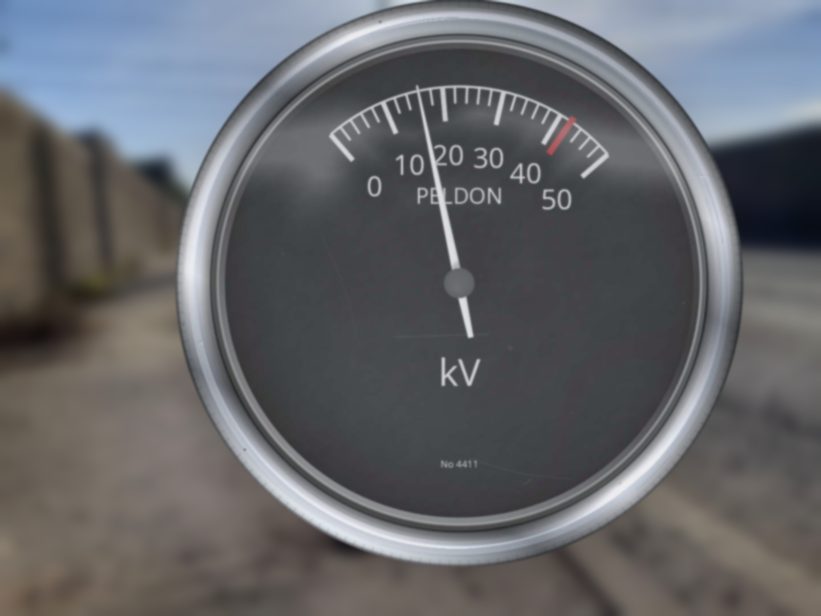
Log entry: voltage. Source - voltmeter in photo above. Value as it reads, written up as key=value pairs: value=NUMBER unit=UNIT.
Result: value=16 unit=kV
